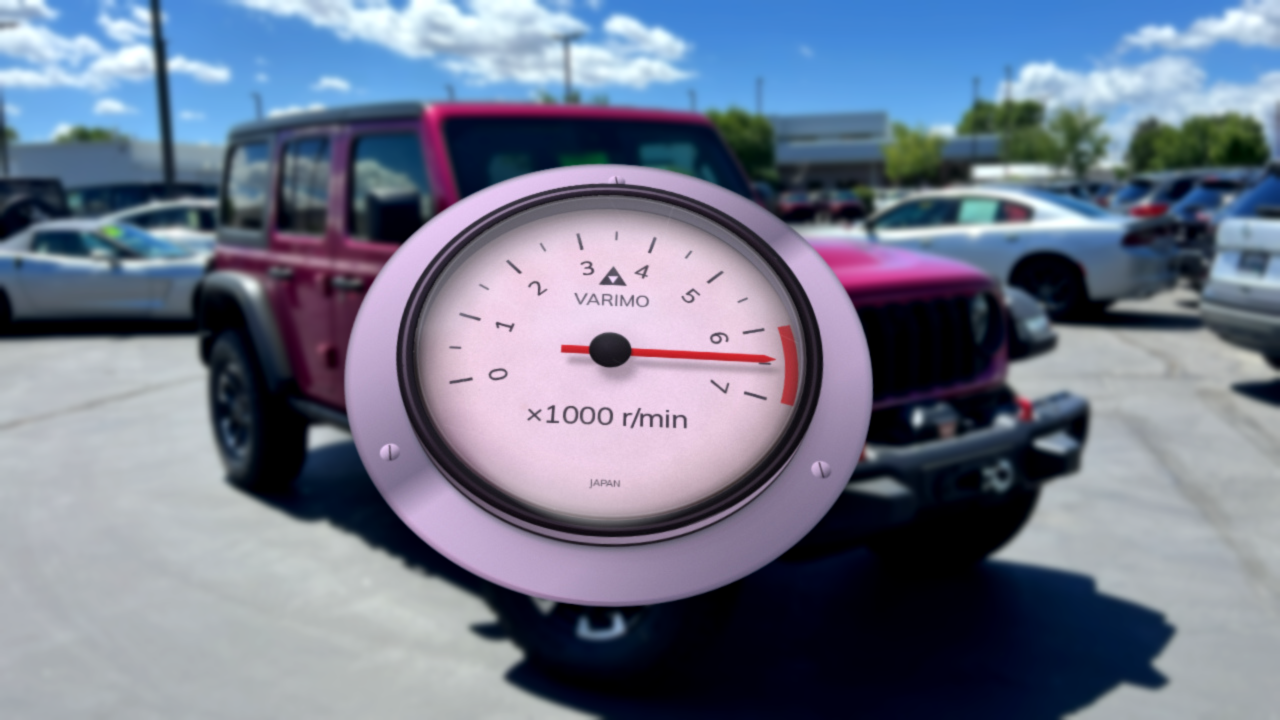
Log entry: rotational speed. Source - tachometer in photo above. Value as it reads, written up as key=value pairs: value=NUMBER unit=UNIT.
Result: value=6500 unit=rpm
